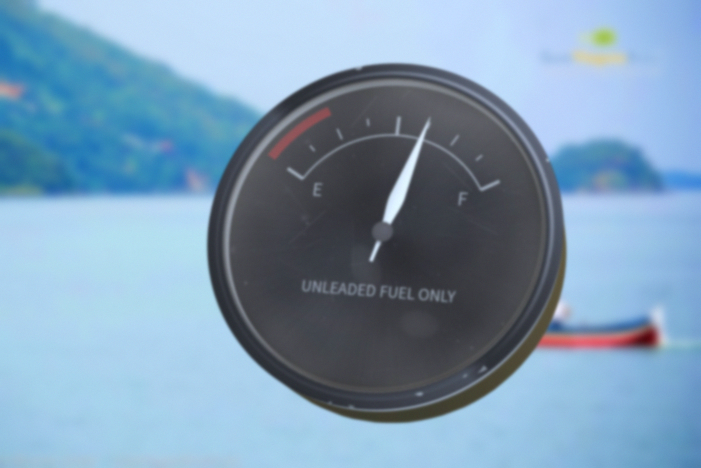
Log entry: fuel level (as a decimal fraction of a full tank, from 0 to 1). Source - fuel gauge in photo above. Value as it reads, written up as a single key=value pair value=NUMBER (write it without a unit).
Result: value=0.625
